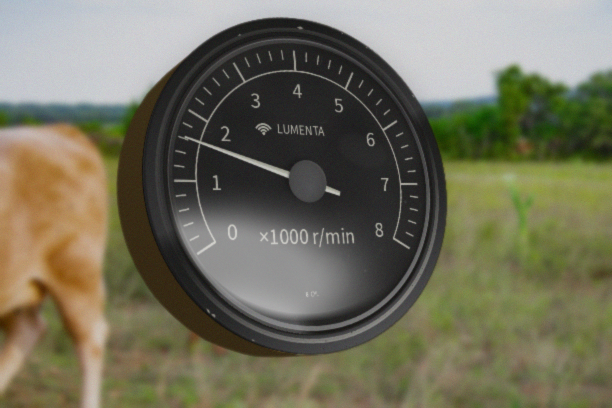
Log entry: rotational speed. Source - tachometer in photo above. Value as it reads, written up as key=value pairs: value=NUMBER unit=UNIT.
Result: value=1600 unit=rpm
